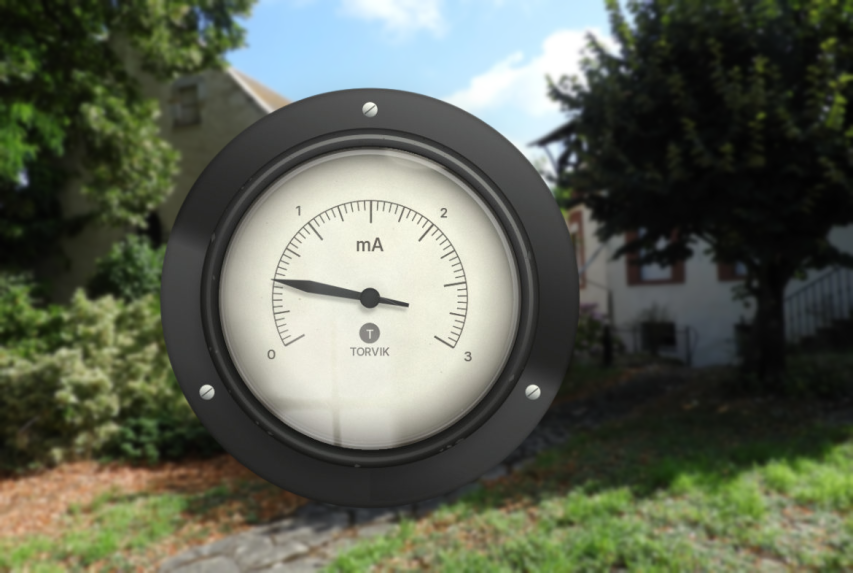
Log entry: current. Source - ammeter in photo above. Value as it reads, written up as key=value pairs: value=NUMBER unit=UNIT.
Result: value=0.5 unit=mA
